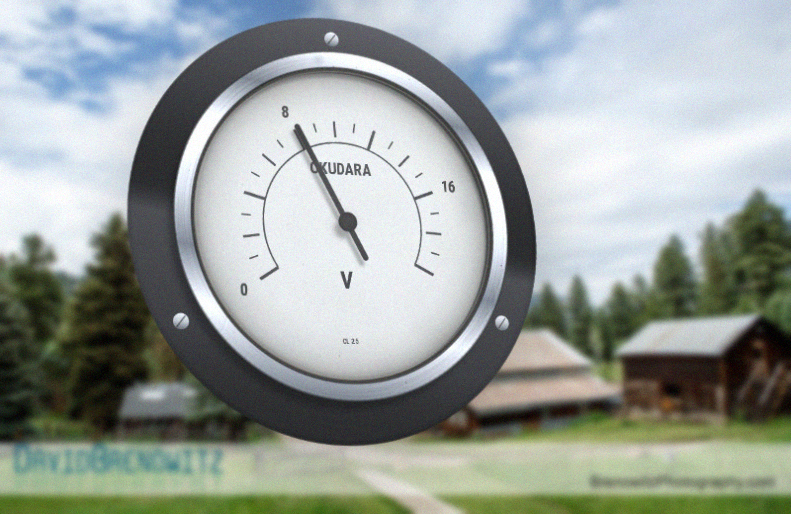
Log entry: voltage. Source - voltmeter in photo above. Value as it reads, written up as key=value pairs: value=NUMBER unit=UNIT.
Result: value=8 unit=V
